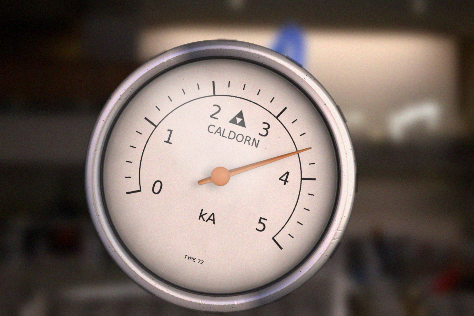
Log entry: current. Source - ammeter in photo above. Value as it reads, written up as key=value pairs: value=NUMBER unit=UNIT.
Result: value=3.6 unit=kA
